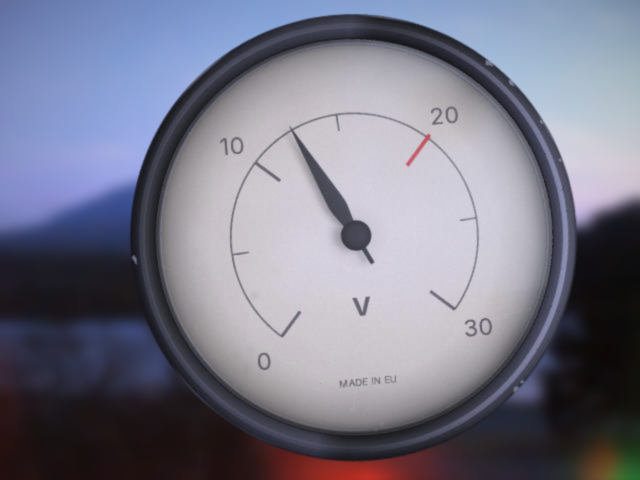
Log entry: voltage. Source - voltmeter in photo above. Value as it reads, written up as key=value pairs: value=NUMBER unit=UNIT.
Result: value=12.5 unit=V
